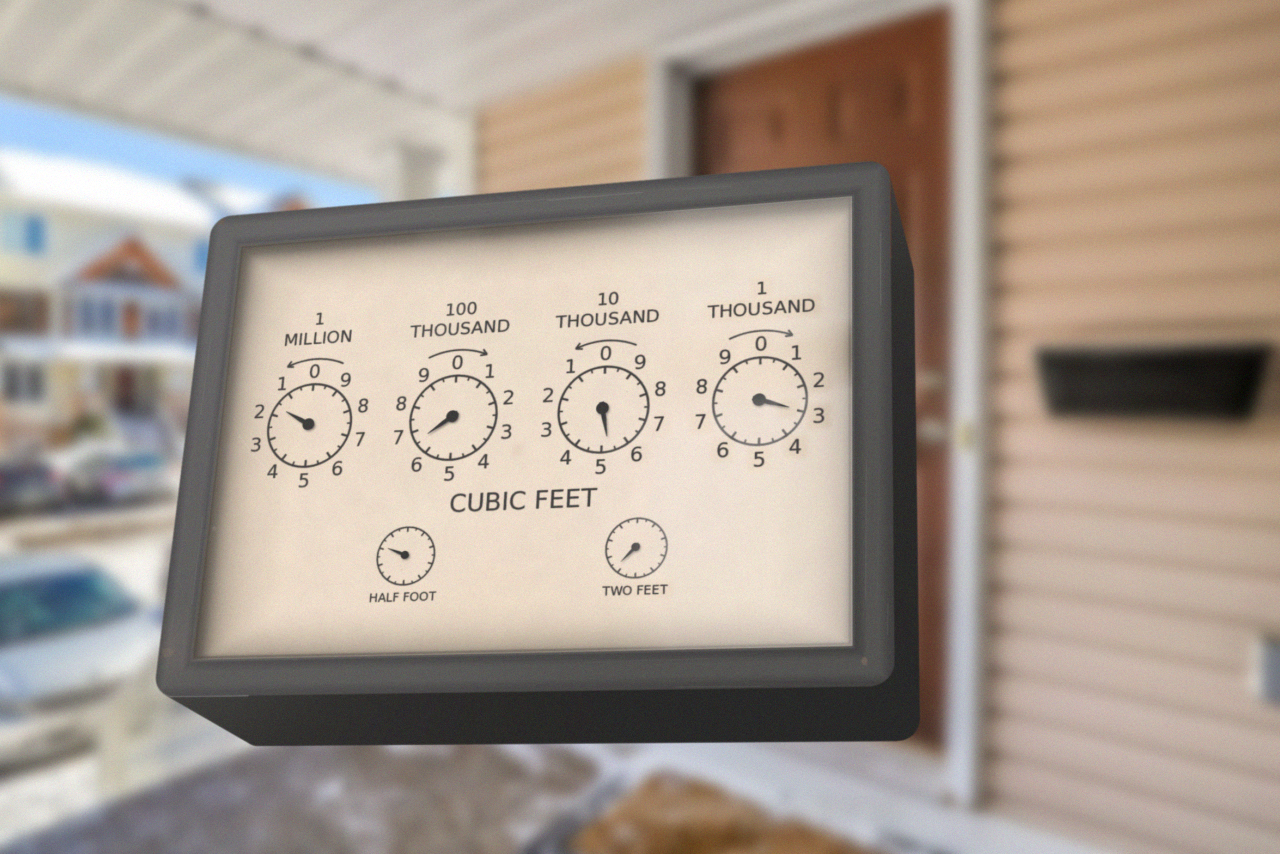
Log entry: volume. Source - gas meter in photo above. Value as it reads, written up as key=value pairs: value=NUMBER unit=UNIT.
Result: value=165300 unit=ft³
